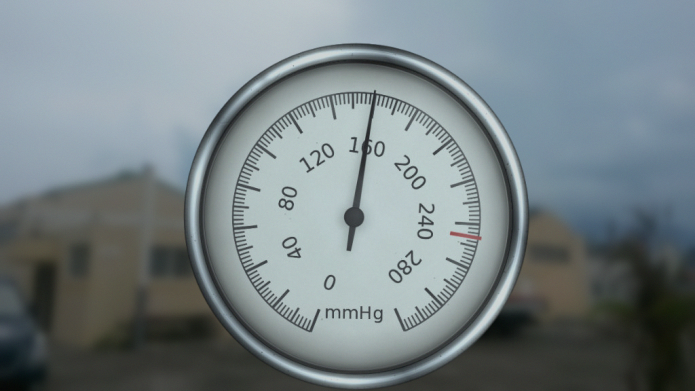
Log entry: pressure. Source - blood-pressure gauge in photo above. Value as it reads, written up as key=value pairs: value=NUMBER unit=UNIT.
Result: value=160 unit=mmHg
